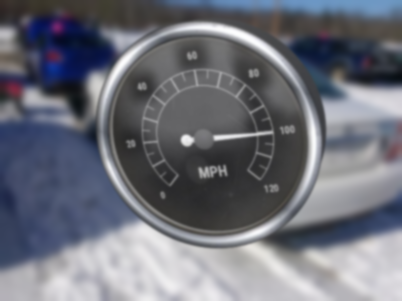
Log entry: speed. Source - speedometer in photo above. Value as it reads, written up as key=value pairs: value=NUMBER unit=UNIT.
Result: value=100 unit=mph
